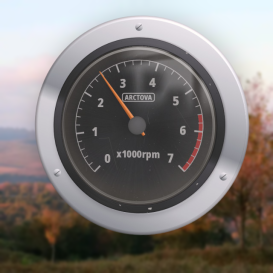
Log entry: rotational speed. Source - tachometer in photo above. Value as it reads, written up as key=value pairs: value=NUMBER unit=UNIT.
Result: value=2600 unit=rpm
